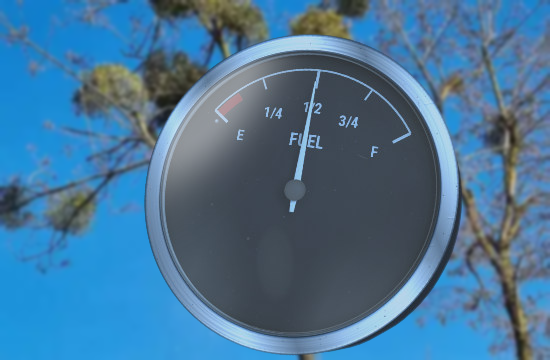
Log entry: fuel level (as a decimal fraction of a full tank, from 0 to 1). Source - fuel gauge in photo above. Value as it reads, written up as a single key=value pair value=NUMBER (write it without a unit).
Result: value=0.5
